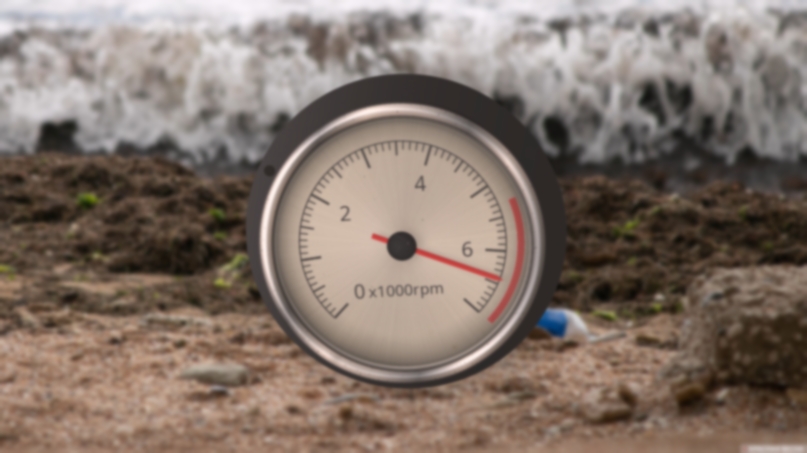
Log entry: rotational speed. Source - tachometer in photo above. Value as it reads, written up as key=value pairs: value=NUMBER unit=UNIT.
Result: value=6400 unit=rpm
